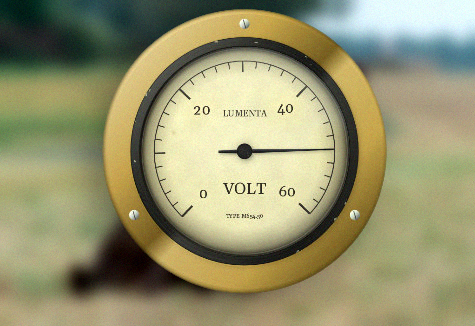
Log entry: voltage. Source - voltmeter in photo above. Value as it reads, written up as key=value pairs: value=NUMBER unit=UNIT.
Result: value=50 unit=V
